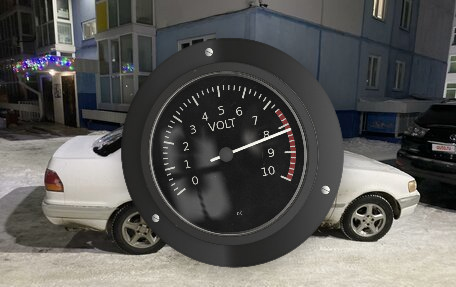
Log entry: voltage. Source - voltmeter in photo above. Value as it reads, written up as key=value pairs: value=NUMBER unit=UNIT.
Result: value=8.2 unit=V
